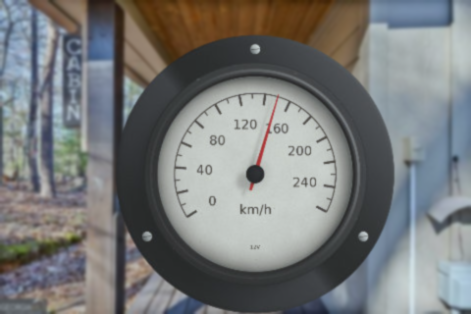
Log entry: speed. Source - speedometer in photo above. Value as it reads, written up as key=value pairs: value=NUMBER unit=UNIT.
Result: value=150 unit=km/h
